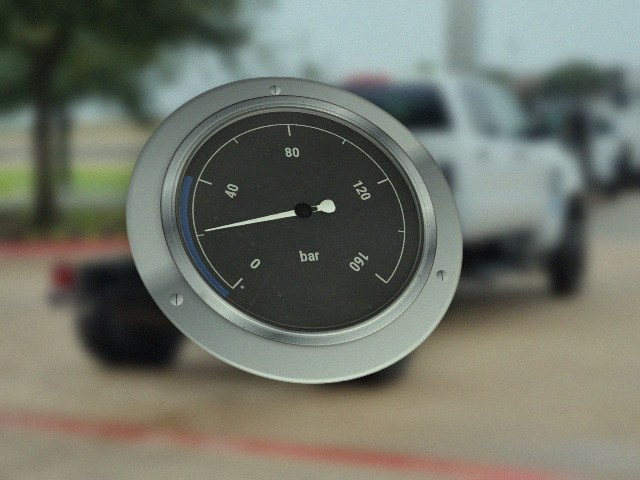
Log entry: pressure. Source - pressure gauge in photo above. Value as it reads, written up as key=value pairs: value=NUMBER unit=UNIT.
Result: value=20 unit=bar
